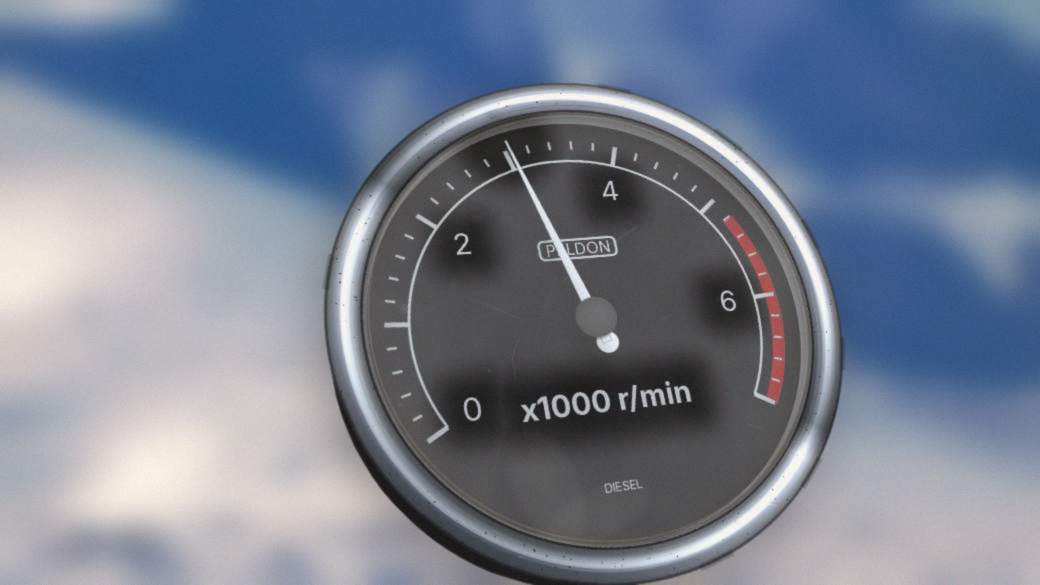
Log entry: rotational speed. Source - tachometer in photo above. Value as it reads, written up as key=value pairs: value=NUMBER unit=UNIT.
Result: value=3000 unit=rpm
